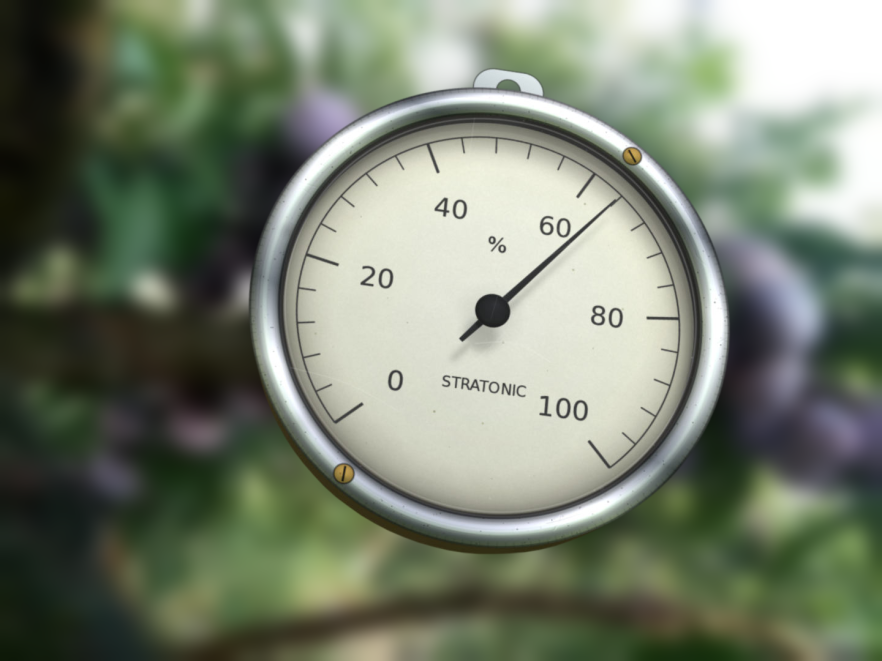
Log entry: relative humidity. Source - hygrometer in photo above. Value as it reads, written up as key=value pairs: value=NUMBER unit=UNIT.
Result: value=64 unit=%
